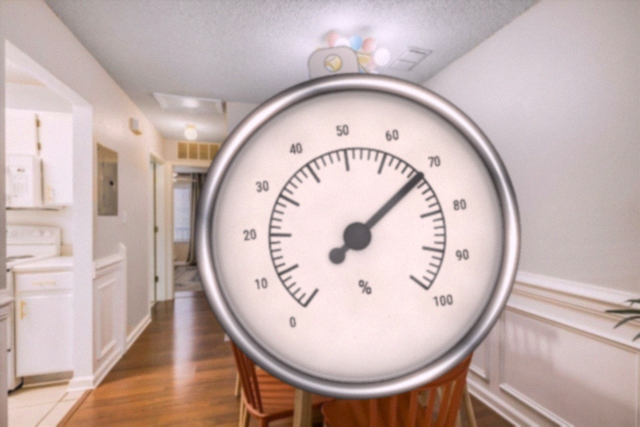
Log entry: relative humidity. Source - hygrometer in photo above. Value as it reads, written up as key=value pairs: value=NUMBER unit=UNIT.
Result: value=70 unit=%
